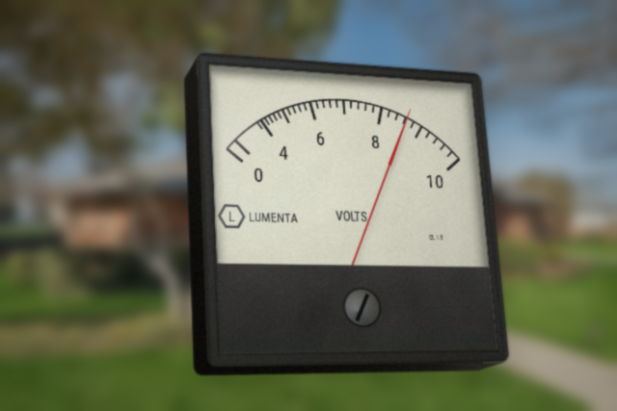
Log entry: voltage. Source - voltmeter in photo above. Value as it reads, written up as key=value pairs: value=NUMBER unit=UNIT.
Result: value=8.6 unit=V
